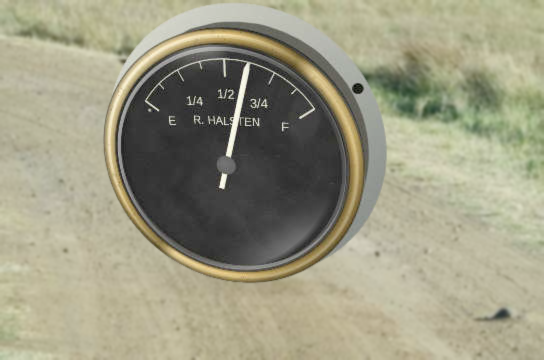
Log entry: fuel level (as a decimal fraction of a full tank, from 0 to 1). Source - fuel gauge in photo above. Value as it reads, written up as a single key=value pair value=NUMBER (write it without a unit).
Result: value=0.625
